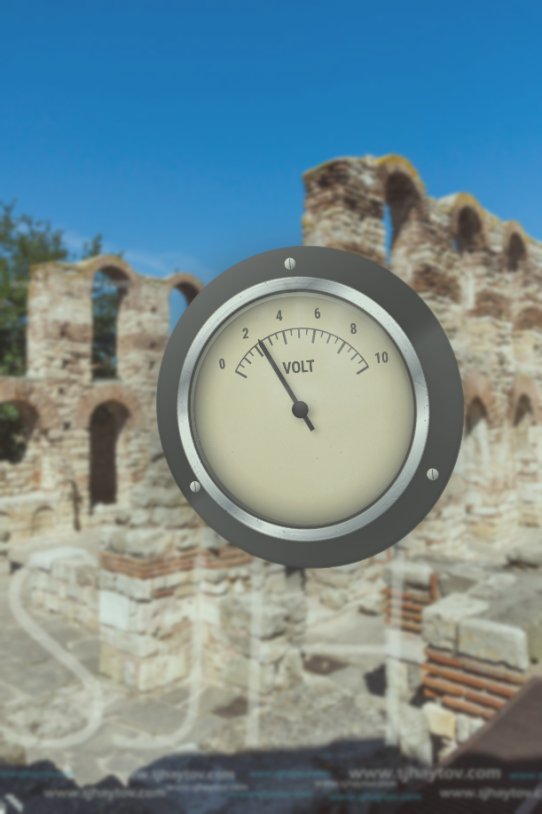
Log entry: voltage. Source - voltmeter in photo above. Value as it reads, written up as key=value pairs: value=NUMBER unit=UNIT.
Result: value=2.5 unit=V
